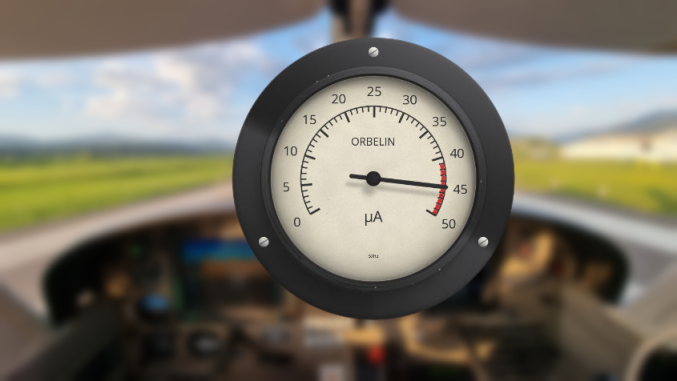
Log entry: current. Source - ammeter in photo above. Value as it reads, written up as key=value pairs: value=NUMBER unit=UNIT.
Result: value=45 unit=µA
